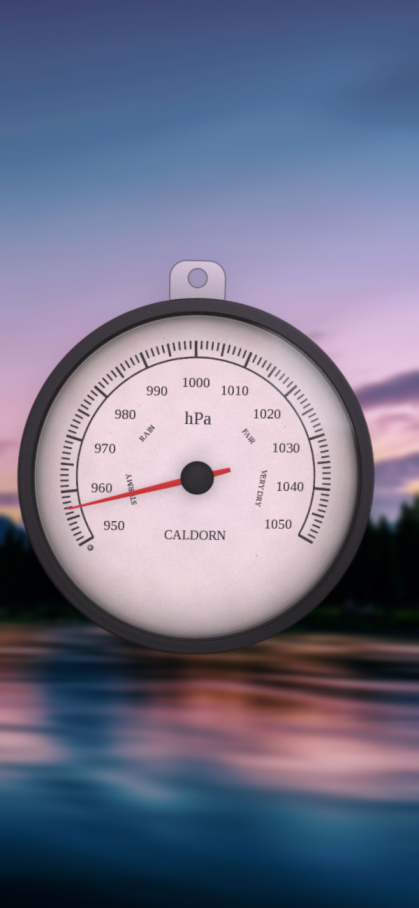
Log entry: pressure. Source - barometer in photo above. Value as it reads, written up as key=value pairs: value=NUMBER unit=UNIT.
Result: value=957 unit=hPa
